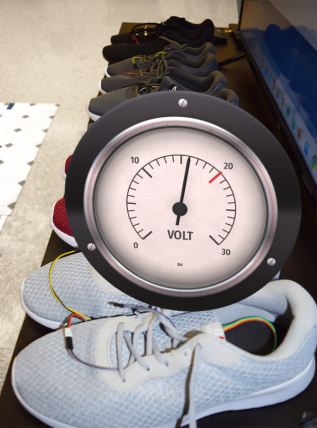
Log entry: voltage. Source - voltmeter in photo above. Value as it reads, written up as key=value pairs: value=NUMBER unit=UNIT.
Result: value=16 unit=V
